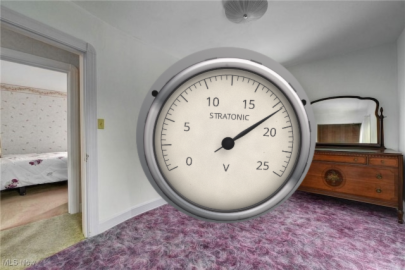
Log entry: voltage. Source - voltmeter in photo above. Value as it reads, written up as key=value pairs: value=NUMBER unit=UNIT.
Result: value=18 unit=V
